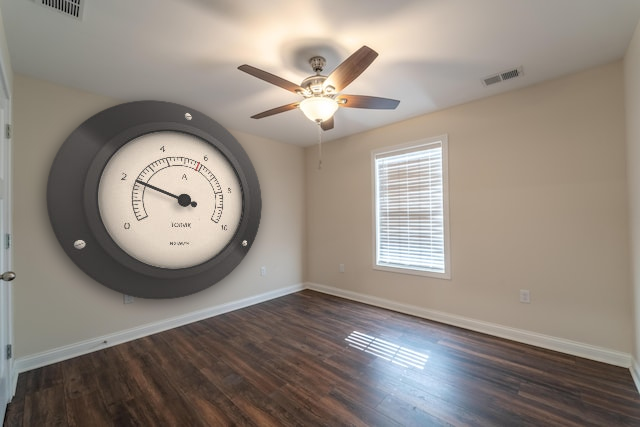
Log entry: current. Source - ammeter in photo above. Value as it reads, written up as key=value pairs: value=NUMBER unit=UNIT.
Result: value=2 unit=A
